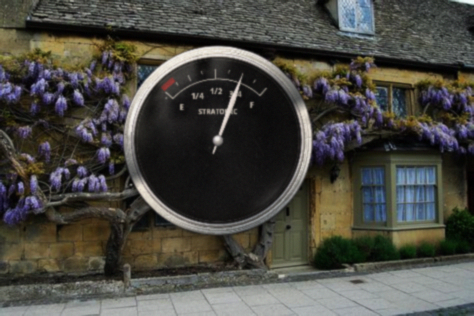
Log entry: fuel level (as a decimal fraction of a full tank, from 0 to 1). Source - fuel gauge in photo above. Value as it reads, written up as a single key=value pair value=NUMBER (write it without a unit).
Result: value=0.75
